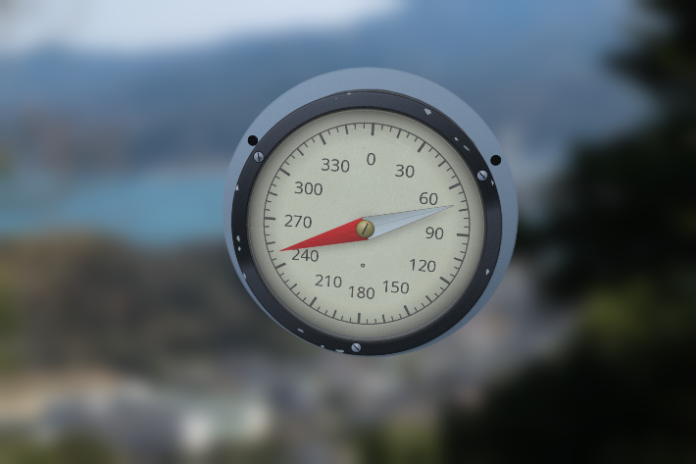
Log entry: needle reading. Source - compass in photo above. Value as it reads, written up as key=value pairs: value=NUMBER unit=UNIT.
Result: value=250 unit=°
